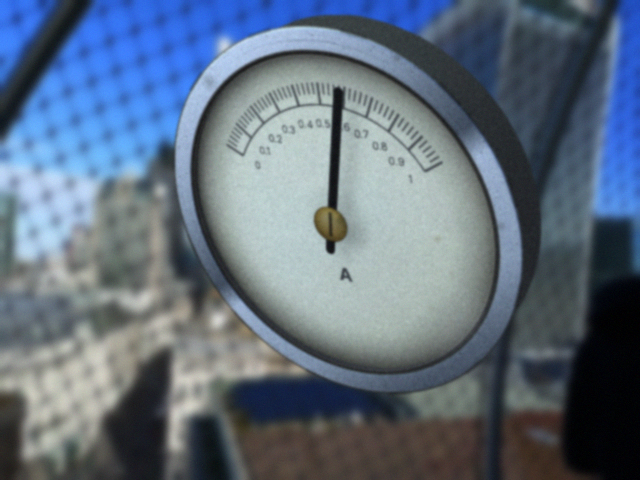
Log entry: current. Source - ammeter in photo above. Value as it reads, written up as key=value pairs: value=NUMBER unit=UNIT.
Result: value=0.6 unit=A
